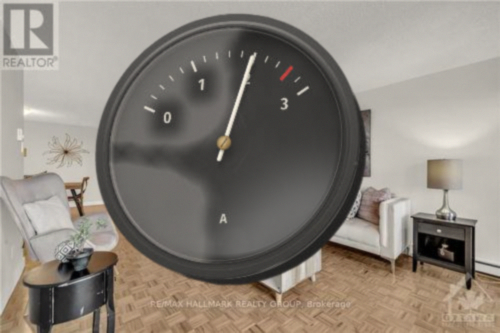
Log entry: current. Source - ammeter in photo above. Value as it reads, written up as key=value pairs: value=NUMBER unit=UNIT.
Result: value=2 unit=A
